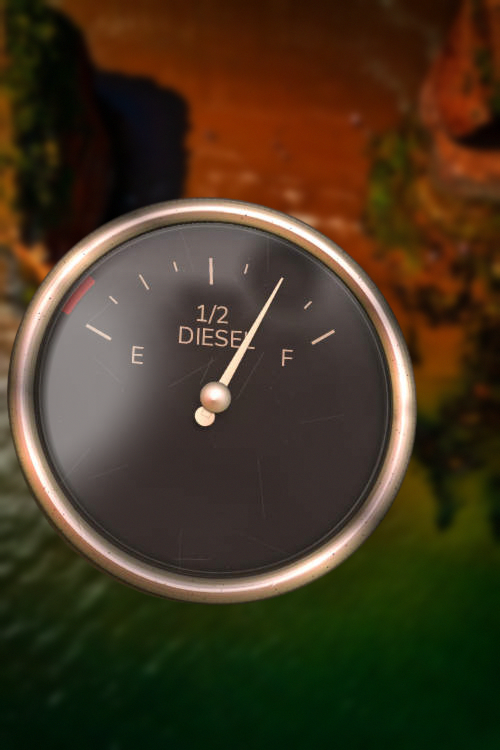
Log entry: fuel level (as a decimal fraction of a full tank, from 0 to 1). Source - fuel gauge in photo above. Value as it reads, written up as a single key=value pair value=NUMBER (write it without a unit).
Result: value=0.75
